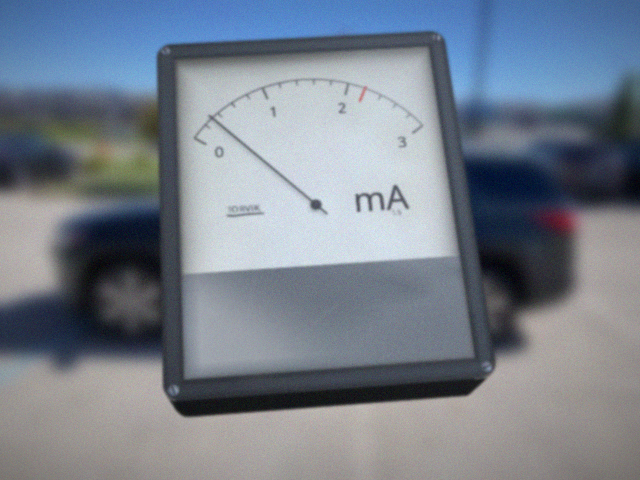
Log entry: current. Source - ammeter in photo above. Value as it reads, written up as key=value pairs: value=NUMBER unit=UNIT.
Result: value=0.3 unit=mA
